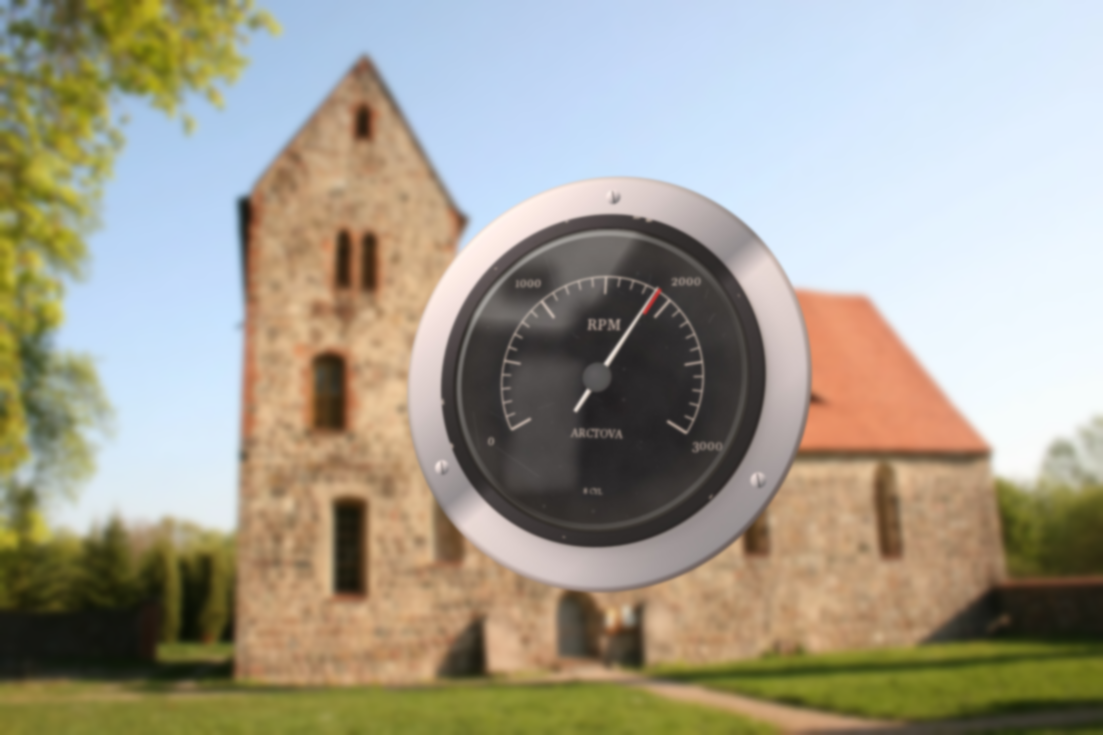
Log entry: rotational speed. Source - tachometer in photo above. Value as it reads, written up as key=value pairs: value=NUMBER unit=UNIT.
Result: value=1900 unit=rpm
